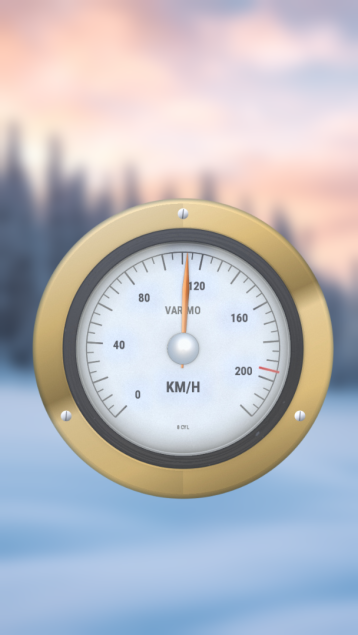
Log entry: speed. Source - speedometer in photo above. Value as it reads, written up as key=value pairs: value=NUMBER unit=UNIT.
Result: value=112.5 unit=km/h
